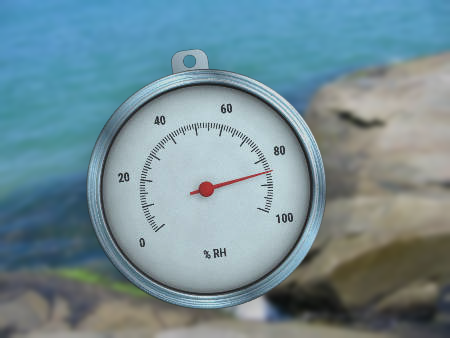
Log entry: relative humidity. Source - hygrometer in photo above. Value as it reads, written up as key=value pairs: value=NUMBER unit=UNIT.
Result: value=85 unit=%
